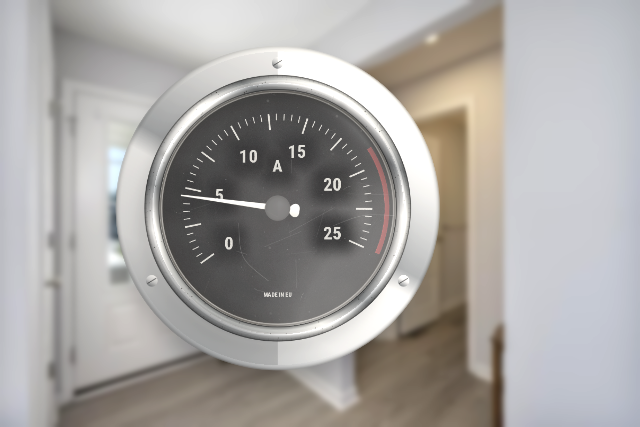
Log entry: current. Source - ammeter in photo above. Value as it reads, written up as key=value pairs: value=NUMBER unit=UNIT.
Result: value=4.5 unit=A
